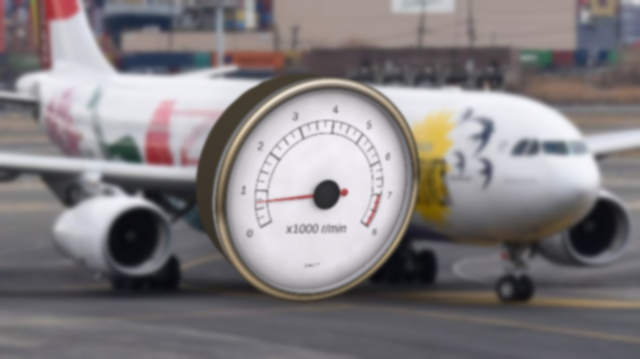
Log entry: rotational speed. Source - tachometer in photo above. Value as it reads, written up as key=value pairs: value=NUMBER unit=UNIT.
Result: value=750 unit=rpm
